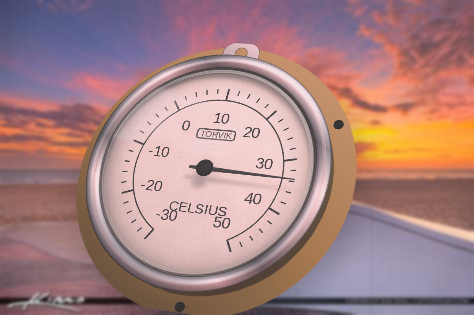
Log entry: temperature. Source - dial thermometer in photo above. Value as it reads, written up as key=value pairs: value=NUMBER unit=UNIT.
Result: value=34 unit=°C
